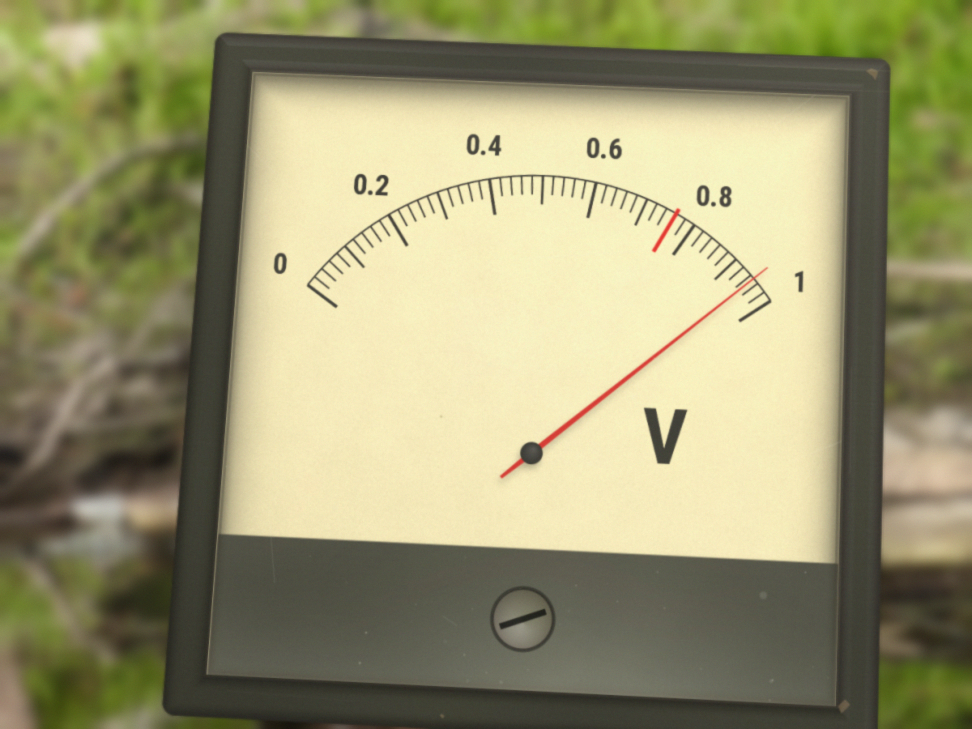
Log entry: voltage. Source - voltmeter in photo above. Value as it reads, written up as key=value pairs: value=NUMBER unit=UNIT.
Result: value=0.95 unit=V
